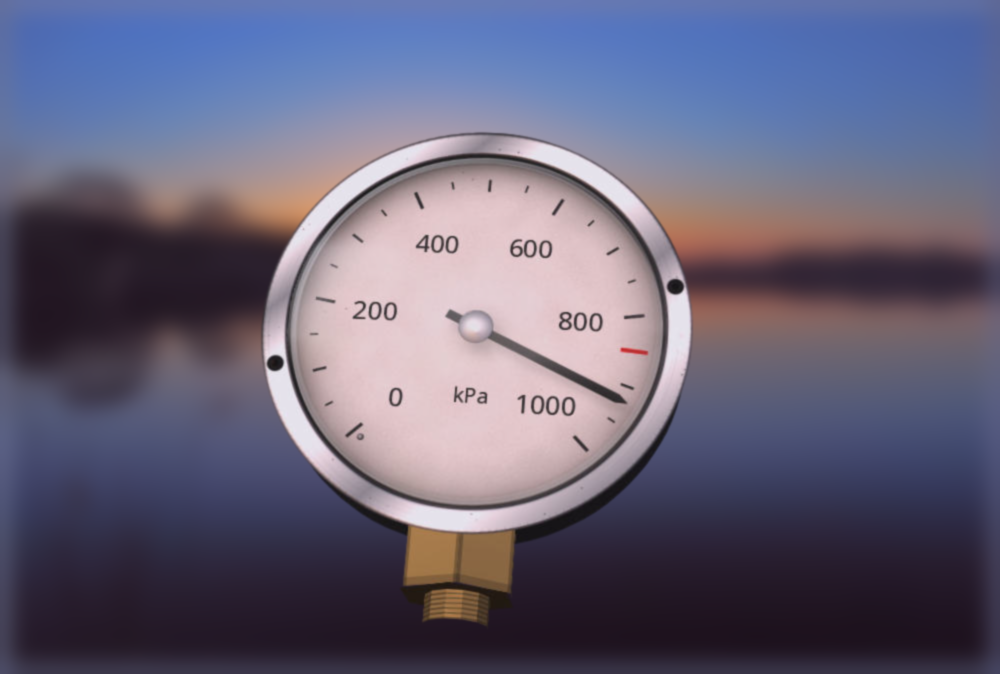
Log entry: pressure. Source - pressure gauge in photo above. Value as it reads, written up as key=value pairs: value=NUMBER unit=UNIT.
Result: value=925 unit=kPa
